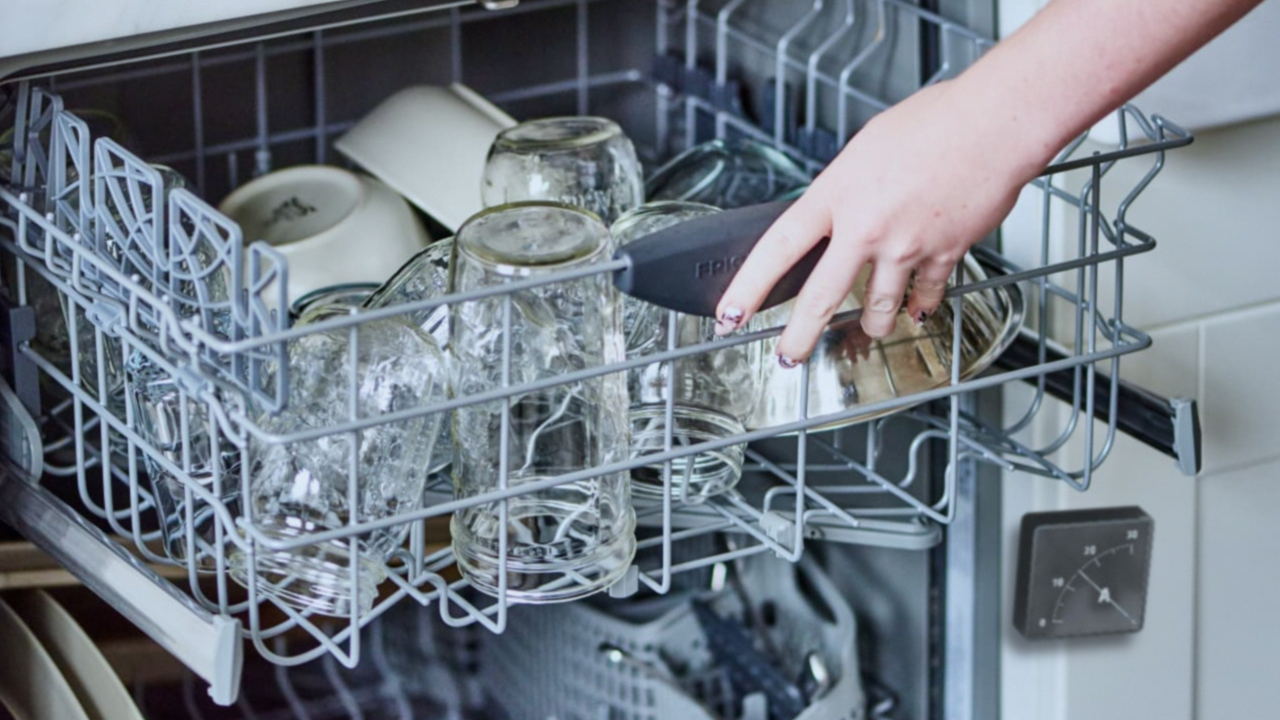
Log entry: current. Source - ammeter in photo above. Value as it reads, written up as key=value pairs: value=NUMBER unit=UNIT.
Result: value=15 unit=A
